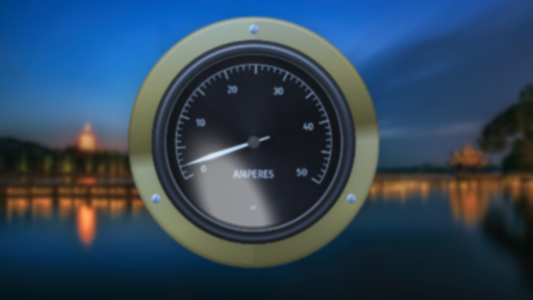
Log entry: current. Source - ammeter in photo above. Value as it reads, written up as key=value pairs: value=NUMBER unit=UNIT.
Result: value=2 unit=A
